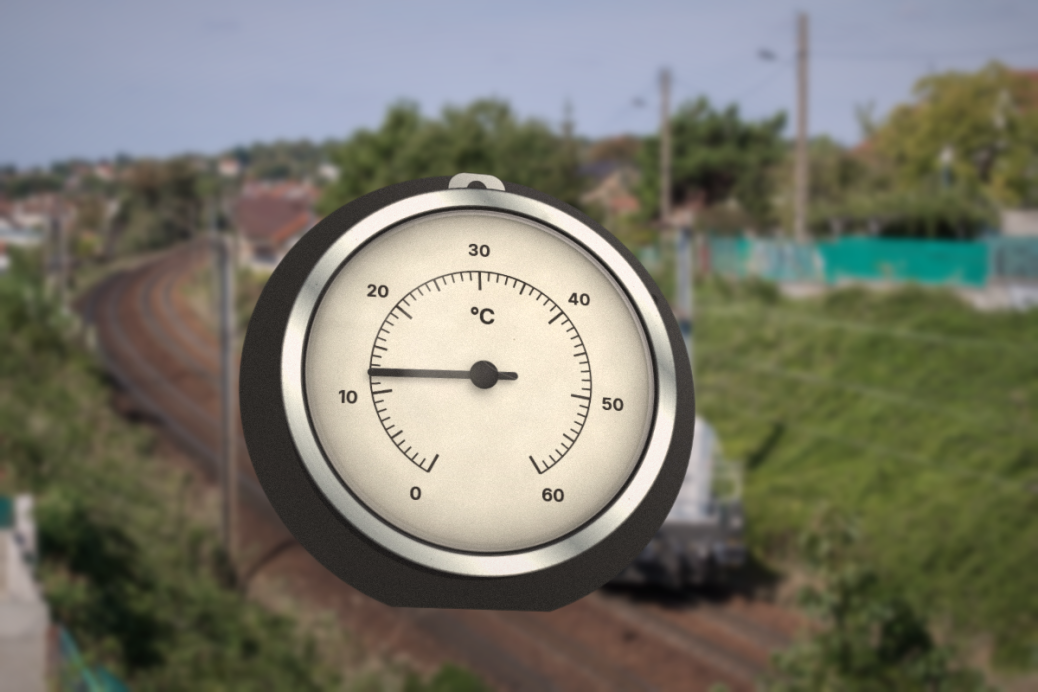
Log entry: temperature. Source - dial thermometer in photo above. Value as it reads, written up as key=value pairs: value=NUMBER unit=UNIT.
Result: value=12 unit=°C
